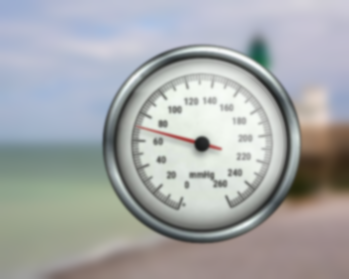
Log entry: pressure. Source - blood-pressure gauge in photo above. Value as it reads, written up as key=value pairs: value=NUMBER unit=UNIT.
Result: value=70 unit=mmHg
